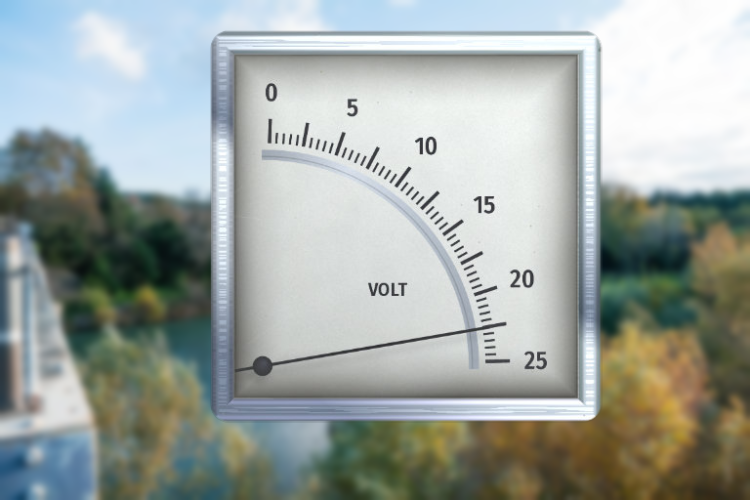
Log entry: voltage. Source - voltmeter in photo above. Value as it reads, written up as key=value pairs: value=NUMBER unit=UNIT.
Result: value=22.5 unit=V
